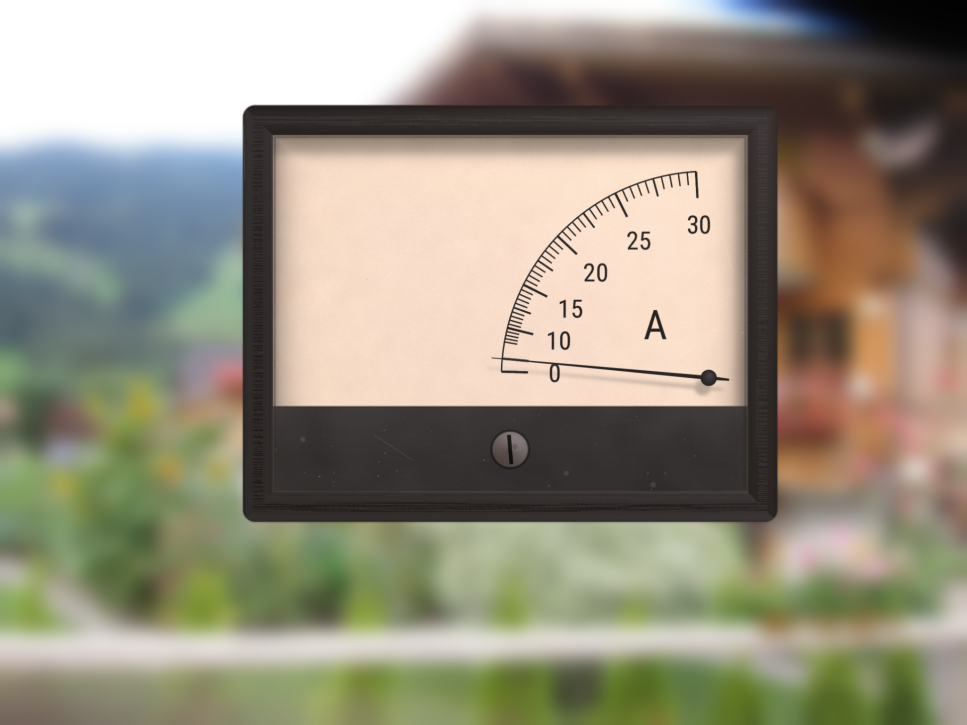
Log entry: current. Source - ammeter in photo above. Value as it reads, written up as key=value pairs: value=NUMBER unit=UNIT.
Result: value=5 unit=A
